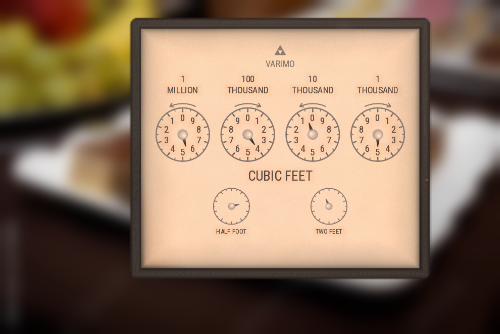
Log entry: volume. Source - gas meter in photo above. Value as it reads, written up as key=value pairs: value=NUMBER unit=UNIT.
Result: value=540500 unit=ft³
